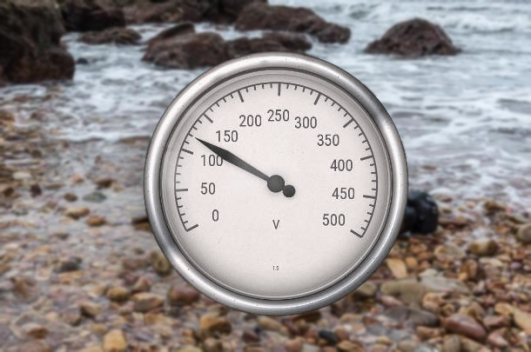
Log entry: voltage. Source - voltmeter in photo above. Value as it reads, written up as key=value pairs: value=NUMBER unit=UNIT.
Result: value=120 unit=V
